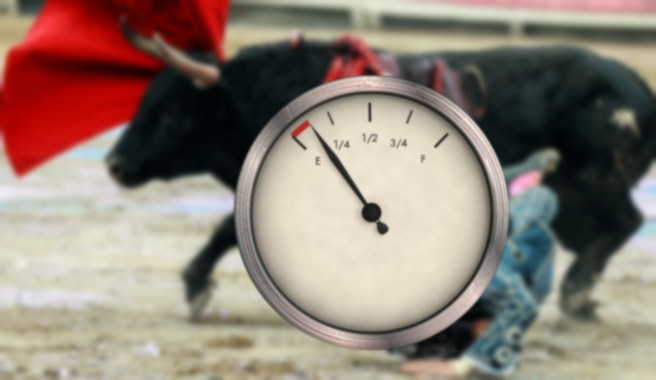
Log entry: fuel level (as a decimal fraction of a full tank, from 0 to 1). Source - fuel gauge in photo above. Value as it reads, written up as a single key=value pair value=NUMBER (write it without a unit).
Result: value=0.125
